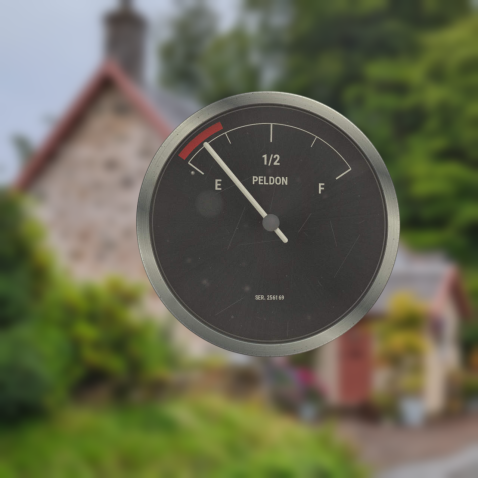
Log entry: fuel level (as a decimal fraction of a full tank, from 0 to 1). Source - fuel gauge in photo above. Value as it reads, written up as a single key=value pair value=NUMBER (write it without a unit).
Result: value=0.125
